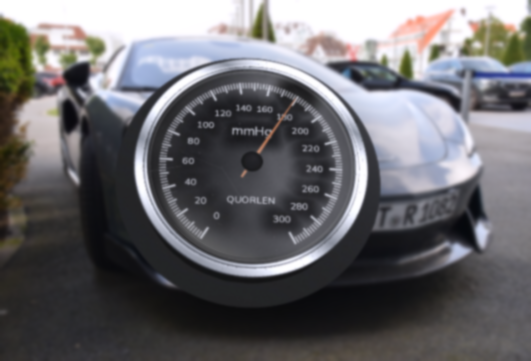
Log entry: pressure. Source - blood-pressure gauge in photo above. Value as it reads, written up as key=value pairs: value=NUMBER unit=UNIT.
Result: value=180 unit=mmHg
